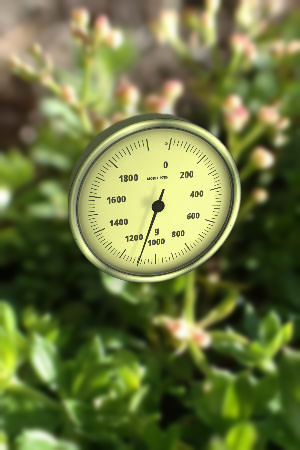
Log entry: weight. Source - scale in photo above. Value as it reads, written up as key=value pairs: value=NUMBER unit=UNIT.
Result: value=1100 unit=g
